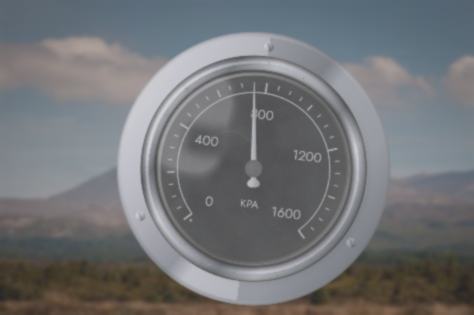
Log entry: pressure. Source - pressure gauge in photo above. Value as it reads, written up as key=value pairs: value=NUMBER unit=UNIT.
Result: value=750 unit=kPa
